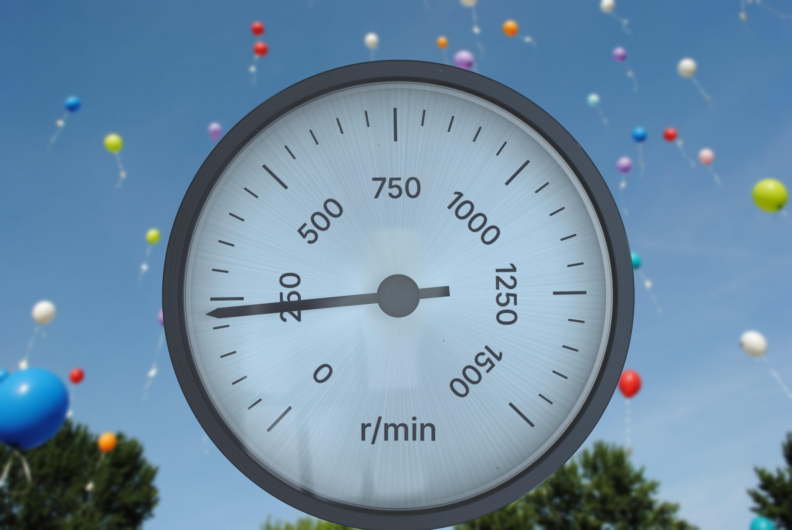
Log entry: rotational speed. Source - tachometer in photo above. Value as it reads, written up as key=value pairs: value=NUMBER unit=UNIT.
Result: value=225 unit=rpm
